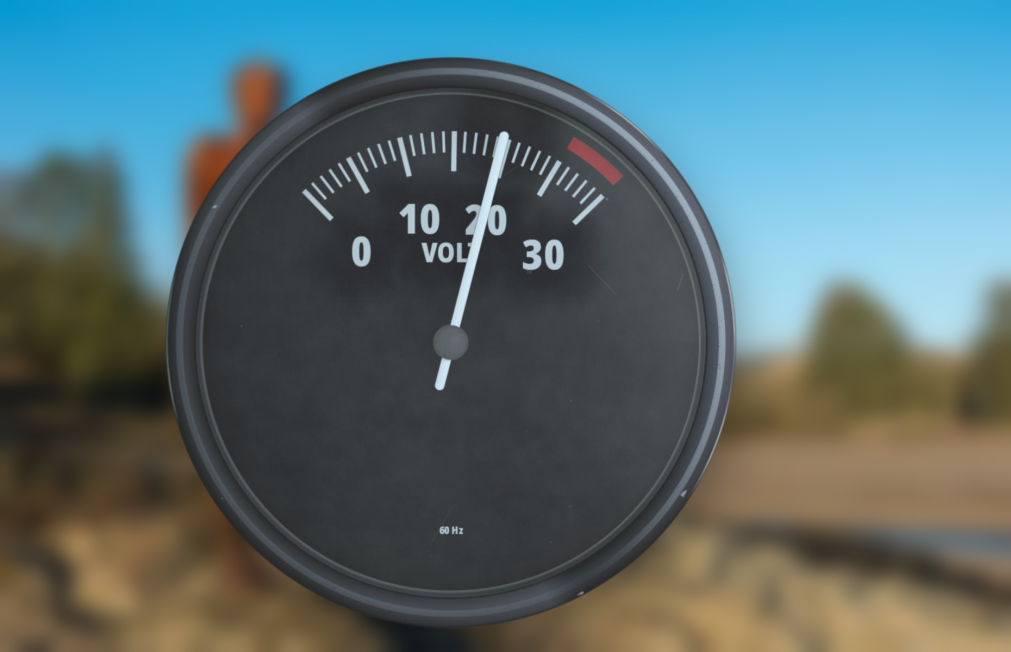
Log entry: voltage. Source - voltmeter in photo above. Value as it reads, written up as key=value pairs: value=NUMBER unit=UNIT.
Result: value=19.5 unit=V
